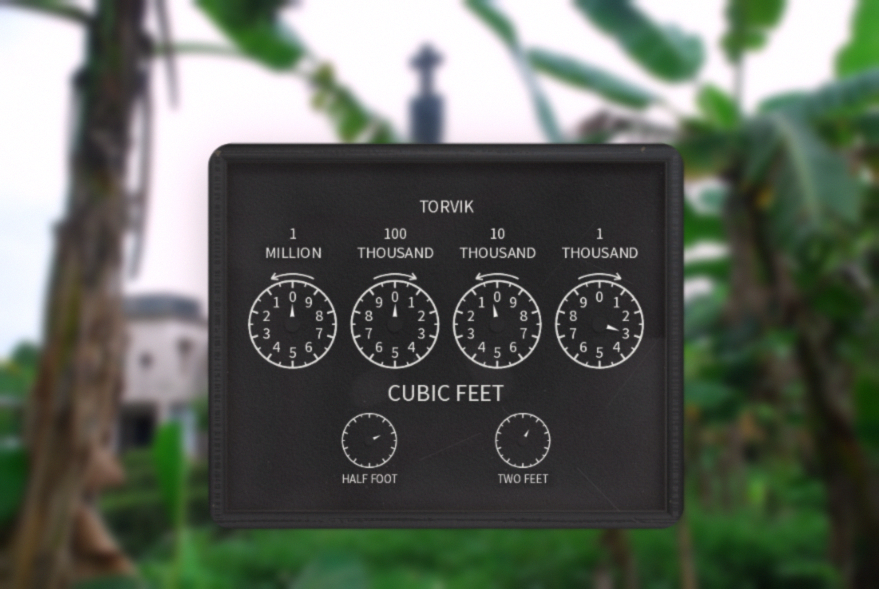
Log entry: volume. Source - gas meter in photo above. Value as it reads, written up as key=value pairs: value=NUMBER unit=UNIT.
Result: value=300 unit=ft³
